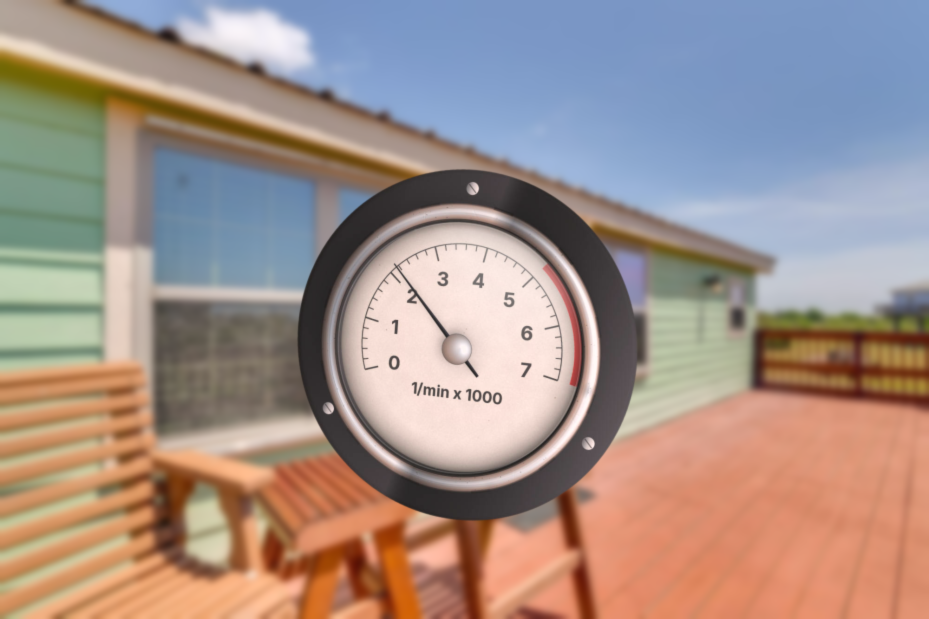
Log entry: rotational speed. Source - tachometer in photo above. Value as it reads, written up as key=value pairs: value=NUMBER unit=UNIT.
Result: value=2200 unit=rpm
